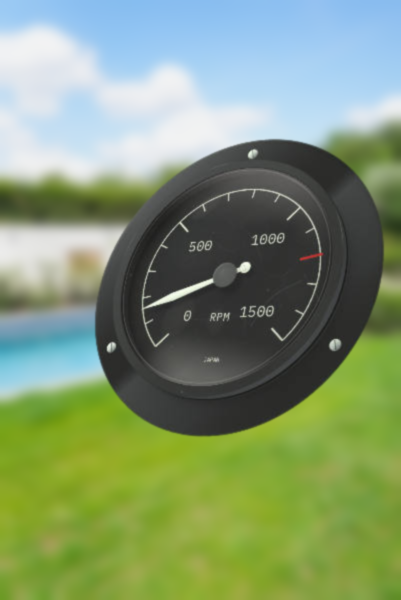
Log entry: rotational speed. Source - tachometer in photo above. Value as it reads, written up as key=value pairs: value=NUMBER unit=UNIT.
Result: value=150 unit=rpm
